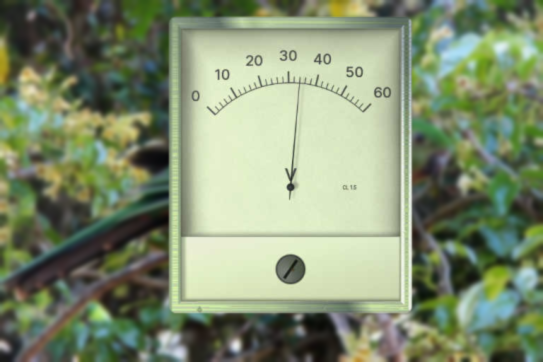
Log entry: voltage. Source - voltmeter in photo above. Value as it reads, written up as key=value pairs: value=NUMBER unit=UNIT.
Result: value=34 unit=V
